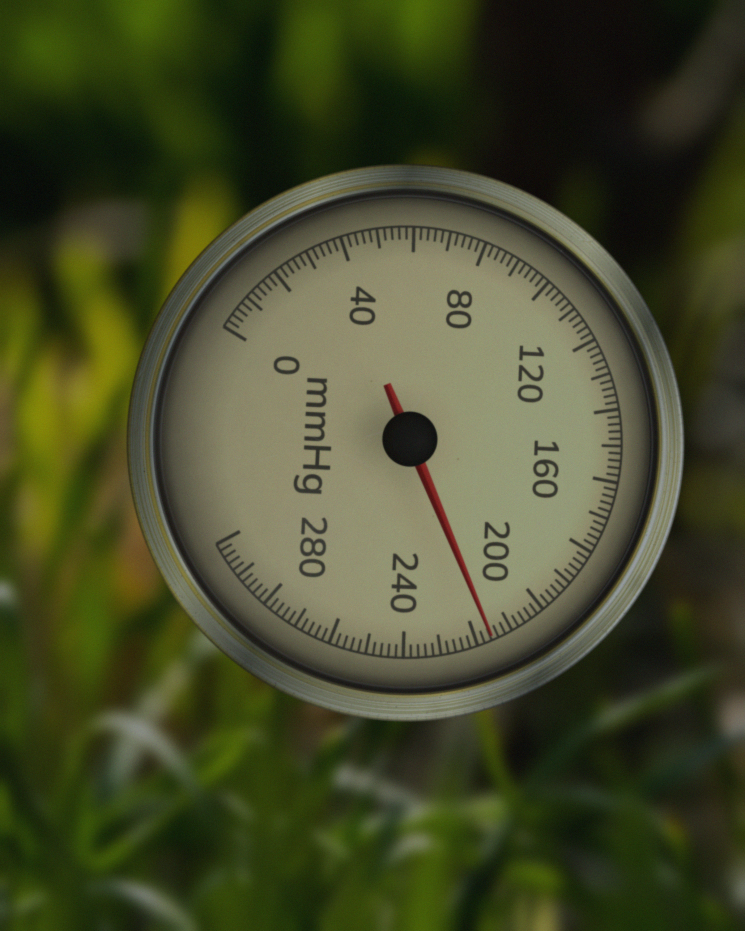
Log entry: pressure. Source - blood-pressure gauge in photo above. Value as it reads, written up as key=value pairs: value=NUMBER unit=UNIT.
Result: value=216 unit=mmHg
